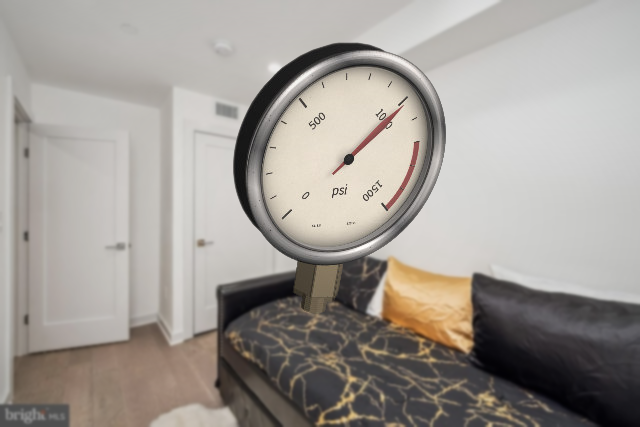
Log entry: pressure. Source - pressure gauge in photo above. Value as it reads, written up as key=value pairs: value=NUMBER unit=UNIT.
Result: value=1000 unit=psi
